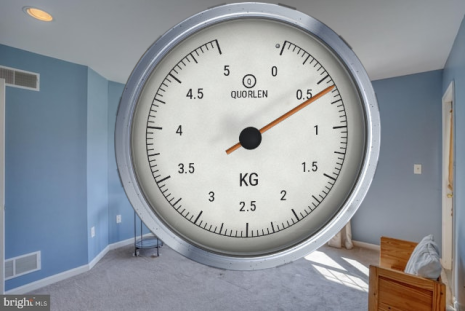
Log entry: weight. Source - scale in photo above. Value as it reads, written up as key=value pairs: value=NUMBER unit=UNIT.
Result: value=0.6 unit=kg
